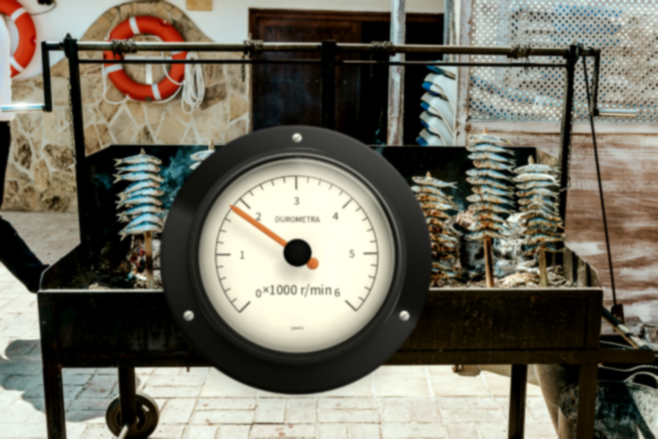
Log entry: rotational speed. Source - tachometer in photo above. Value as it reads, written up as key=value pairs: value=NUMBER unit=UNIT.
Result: value=1800 unit=rpm
